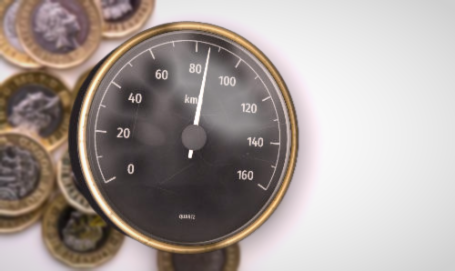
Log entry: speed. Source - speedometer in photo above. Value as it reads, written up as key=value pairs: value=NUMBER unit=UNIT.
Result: value=85 unit=km/h
